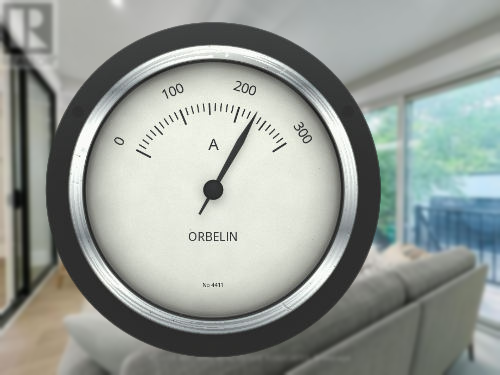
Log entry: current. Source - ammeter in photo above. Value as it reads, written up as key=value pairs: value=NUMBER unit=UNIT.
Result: value=230 unit=A
